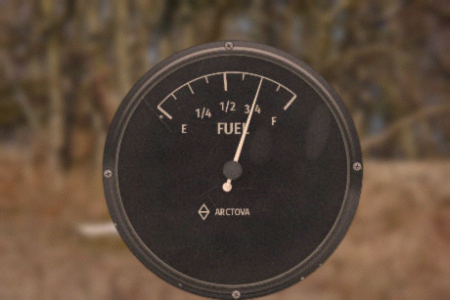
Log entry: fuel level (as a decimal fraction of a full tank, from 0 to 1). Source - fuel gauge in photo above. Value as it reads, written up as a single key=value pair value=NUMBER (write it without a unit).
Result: value=0.75
